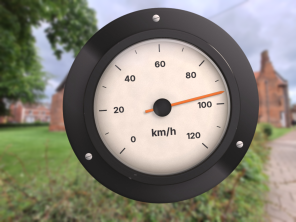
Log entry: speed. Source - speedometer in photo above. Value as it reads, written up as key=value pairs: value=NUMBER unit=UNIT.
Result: value=95 unit=km/h
